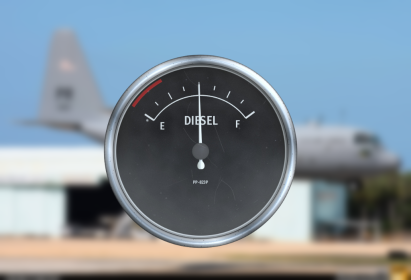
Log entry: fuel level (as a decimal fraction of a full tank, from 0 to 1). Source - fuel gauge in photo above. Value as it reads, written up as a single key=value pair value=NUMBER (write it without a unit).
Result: value=0.5
